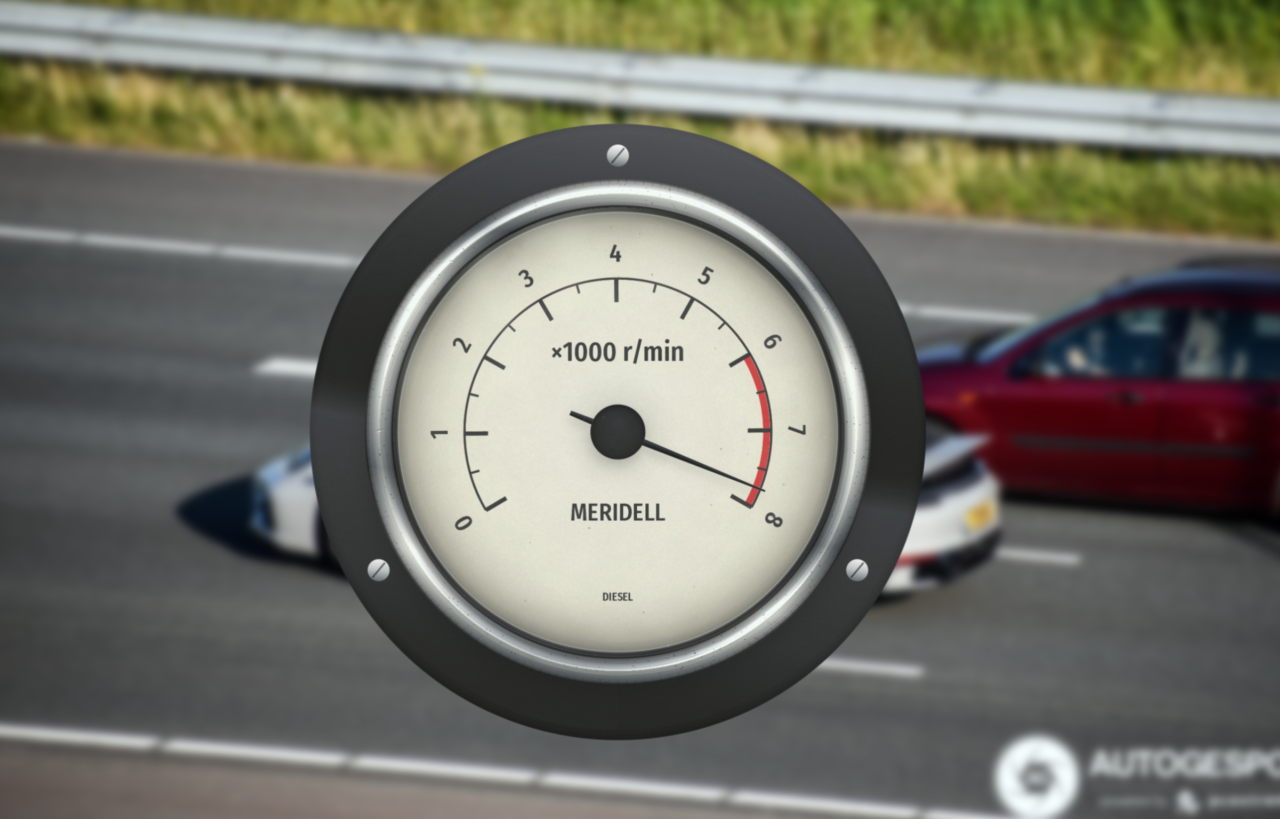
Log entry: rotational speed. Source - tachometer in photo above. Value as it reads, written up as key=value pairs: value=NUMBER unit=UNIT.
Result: value=7750 unit=rpm
